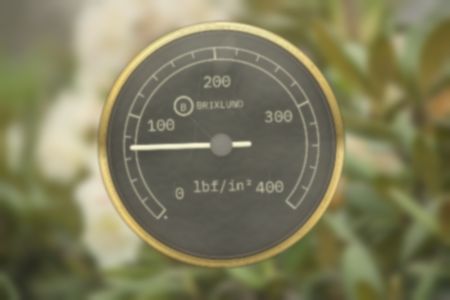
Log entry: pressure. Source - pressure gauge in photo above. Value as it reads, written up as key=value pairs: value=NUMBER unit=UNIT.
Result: value=70 unit=psi
